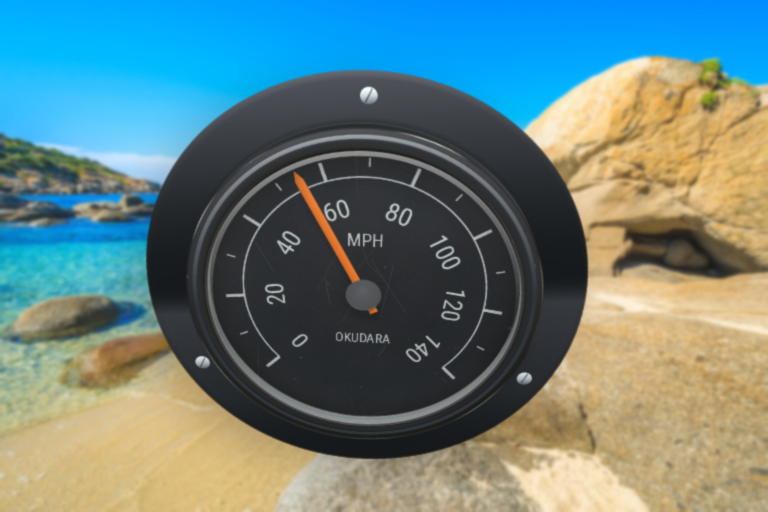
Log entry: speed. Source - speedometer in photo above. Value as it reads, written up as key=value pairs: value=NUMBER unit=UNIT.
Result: value=55 unit=mph
